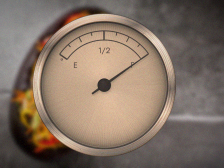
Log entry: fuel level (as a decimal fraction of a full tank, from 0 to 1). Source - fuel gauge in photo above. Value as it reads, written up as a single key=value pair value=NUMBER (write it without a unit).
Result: value=1
